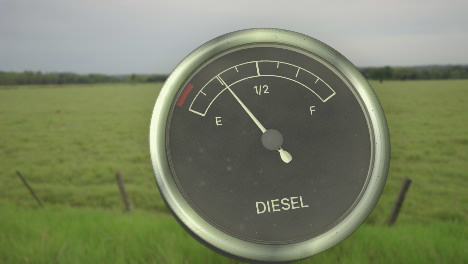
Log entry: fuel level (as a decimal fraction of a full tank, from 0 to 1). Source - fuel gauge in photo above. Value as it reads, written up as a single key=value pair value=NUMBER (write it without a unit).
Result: value=0.25
